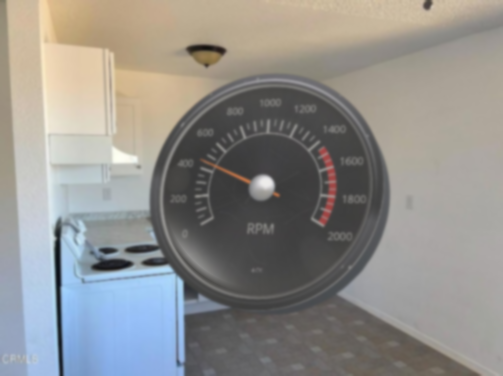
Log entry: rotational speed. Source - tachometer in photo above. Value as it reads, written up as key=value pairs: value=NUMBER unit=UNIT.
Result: value=450 unit=rpm
